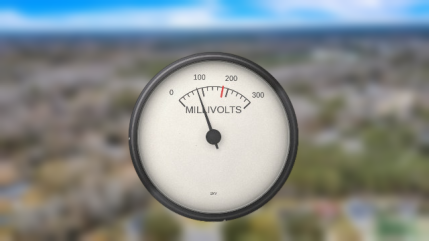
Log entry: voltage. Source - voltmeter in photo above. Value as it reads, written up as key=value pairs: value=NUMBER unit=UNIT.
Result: value=80 unit=mV
